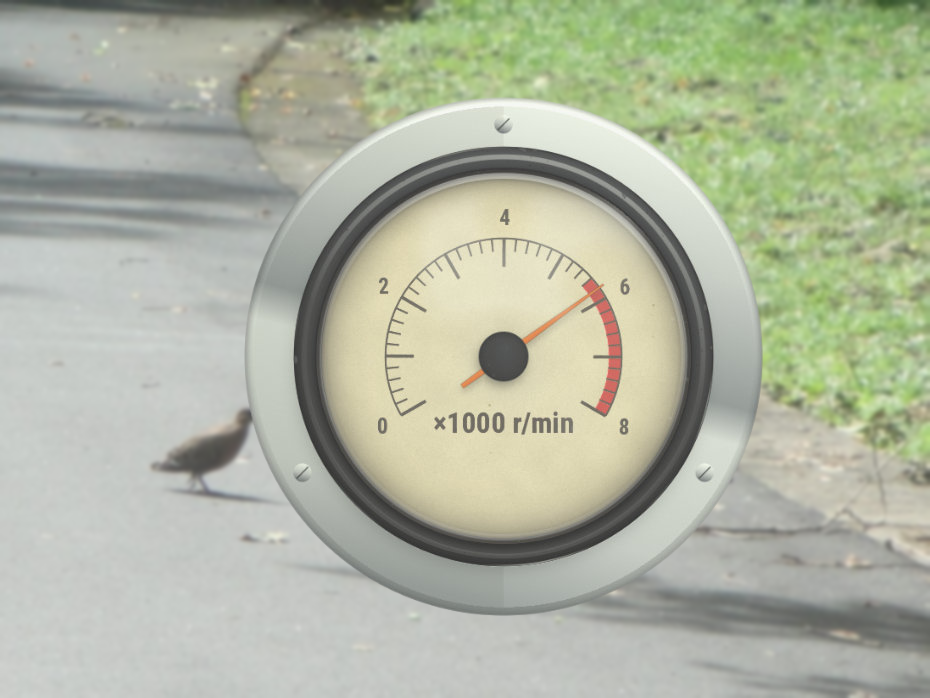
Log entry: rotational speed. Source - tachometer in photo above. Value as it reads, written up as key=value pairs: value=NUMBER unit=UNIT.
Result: value=5800 unit=rpm
